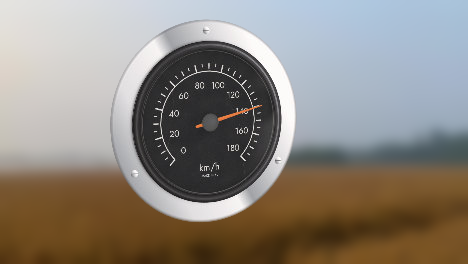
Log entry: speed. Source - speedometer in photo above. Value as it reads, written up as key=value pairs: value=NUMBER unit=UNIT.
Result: value=140 unit=km/h
